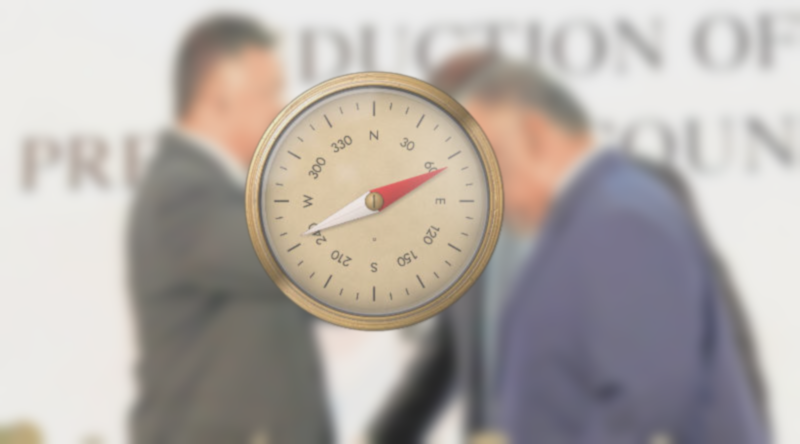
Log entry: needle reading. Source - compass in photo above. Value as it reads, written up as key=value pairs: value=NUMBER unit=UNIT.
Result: value=65 unit=°
